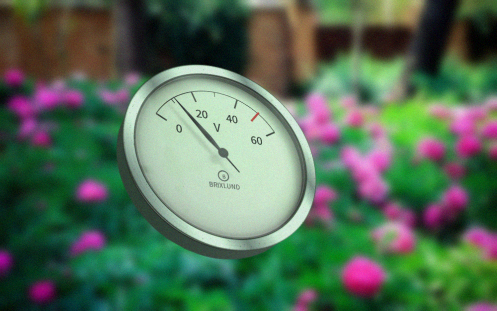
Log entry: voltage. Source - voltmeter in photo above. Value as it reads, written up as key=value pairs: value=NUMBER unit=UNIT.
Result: value=10 unit=V
